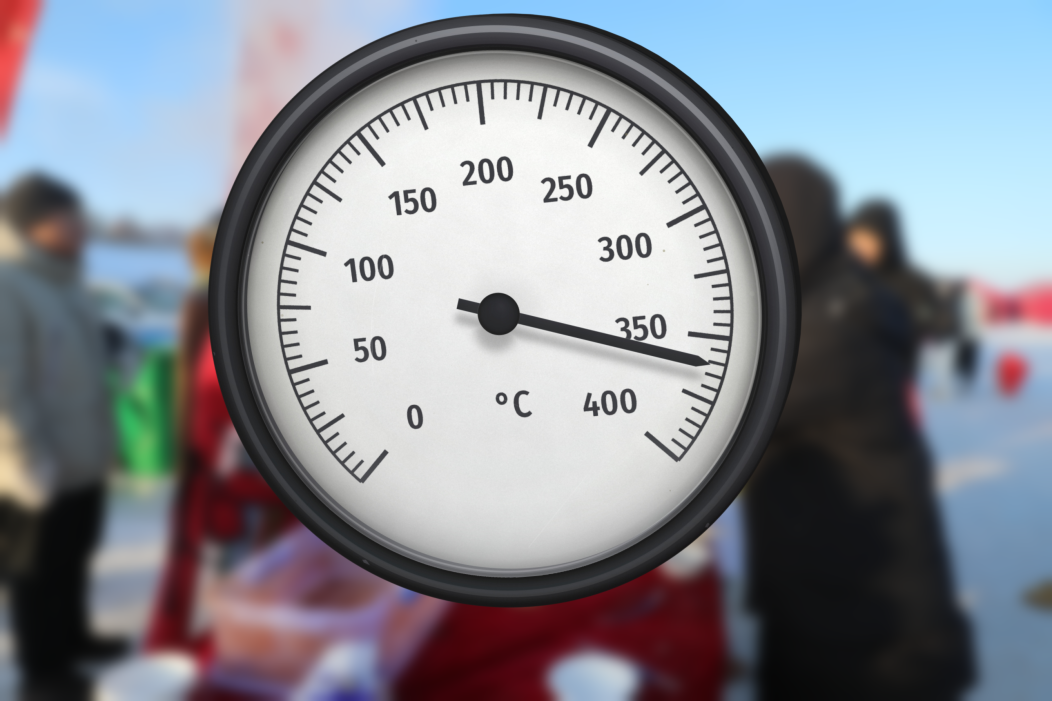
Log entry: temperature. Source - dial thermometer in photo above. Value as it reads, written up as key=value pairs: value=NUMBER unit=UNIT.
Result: value=360 unit=°C
